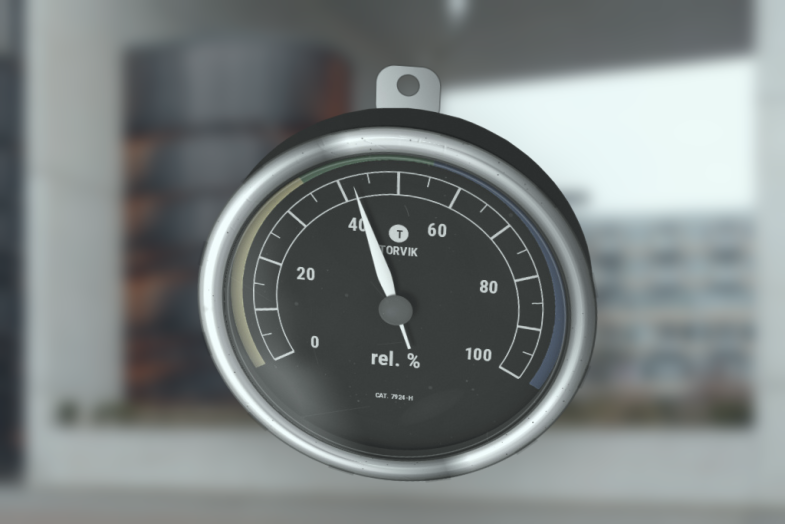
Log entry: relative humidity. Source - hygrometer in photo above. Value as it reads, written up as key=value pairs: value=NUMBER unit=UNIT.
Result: value=42.5 unit=%
